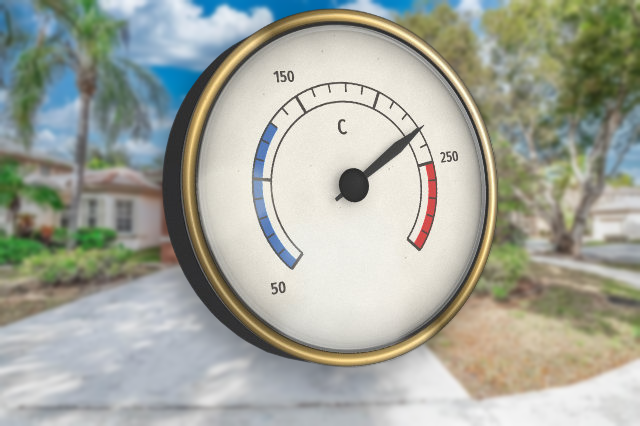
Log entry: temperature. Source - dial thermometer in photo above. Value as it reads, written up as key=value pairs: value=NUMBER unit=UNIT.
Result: value=230 unit=°C
